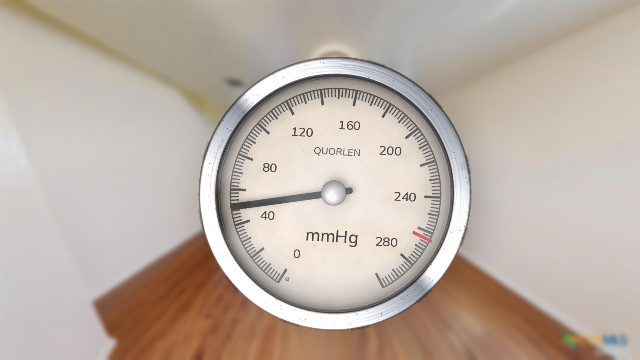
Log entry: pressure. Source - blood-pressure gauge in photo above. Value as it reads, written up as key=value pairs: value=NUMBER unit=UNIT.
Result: value=50 unit=mmHg
